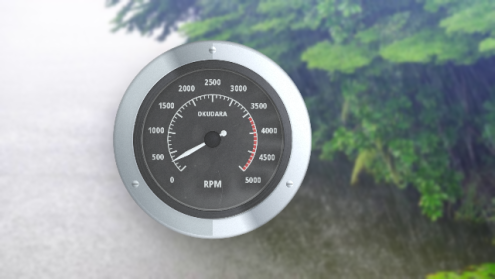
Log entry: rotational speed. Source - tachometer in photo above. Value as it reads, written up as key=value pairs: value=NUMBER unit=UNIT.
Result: value=300 unit=rpm
